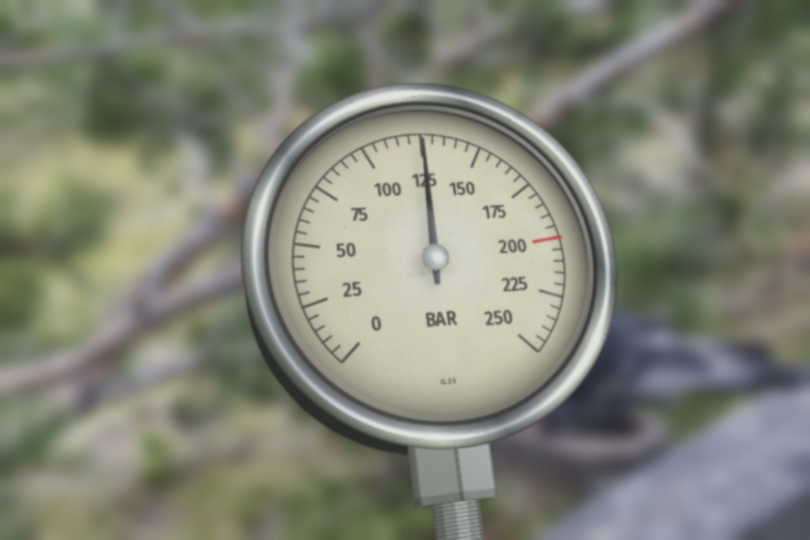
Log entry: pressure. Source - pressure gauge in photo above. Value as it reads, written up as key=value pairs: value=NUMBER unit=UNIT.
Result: value=125 unit=bar
